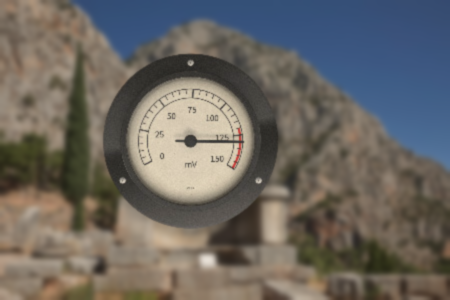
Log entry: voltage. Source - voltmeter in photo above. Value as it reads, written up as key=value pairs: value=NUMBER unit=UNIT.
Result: value=130 unit=mV
